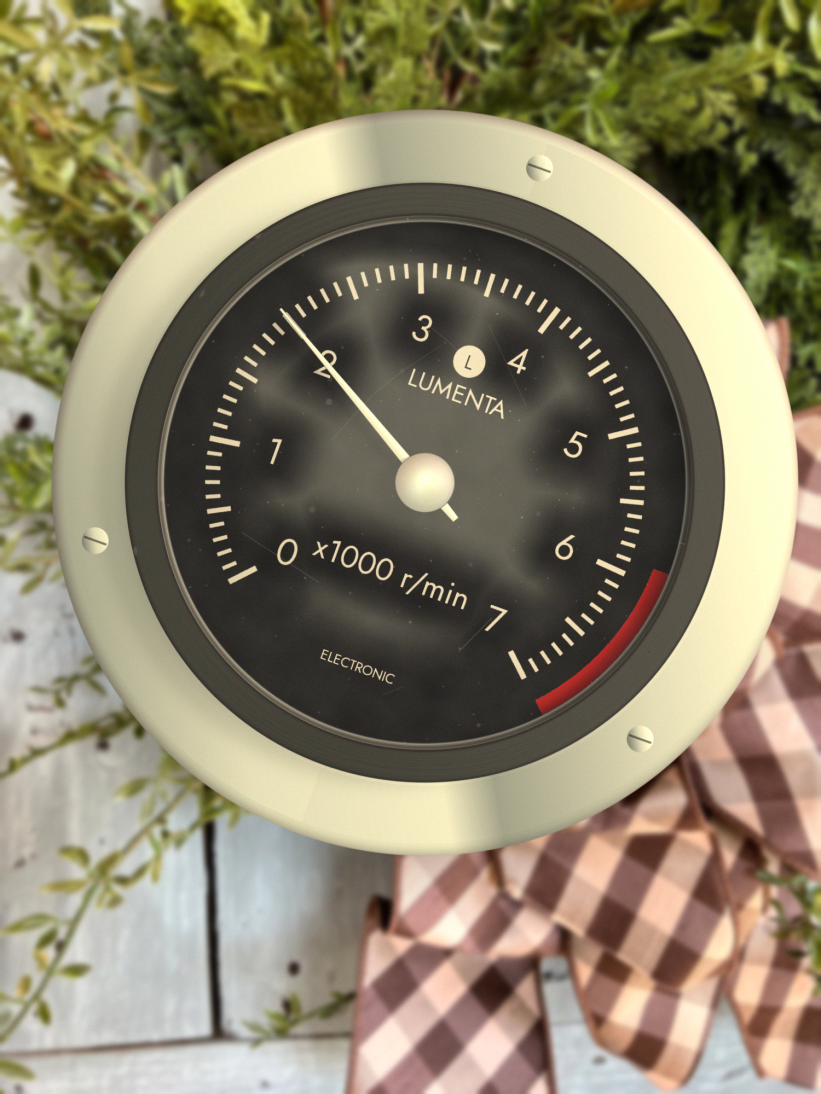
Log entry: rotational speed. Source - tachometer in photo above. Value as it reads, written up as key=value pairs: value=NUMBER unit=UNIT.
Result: value=2000 unit=rpm
